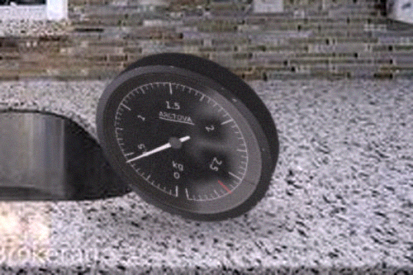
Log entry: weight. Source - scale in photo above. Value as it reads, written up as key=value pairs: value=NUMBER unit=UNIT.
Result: value=0.45 unit=kg
